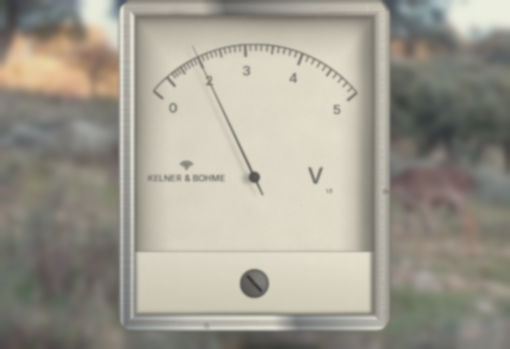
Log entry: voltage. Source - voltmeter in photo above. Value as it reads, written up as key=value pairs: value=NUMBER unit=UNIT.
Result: value=2 unit=V
